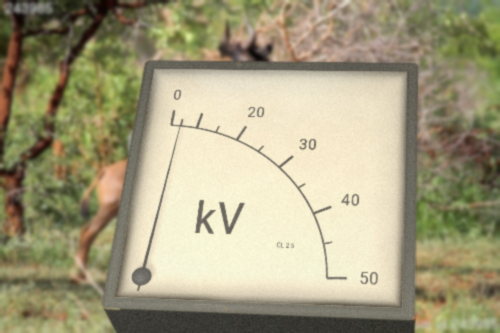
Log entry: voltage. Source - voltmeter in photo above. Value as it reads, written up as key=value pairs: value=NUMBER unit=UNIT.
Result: value=5 unit=kV
